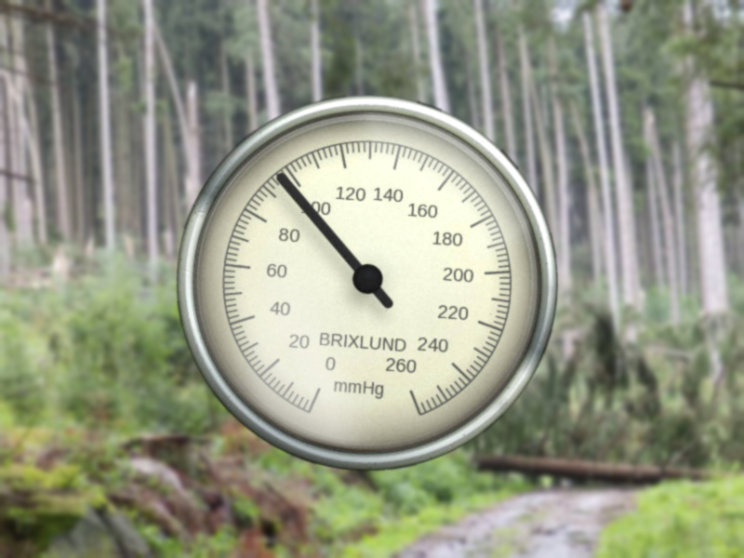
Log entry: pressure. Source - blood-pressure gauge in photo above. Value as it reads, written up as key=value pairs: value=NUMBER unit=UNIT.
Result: value=96 unit=mmHg
